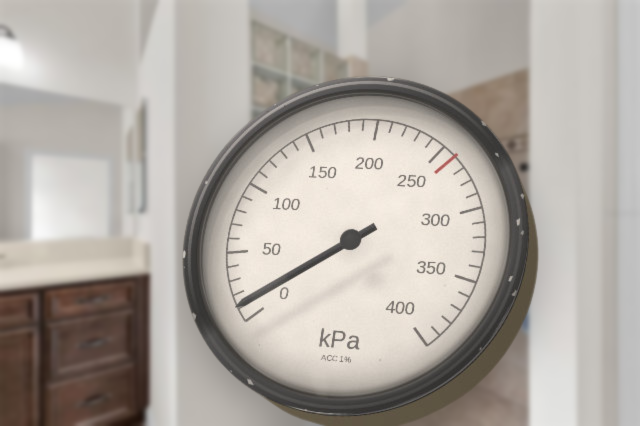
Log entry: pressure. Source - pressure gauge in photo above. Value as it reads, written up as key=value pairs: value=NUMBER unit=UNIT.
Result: value=10 unit=kPa
